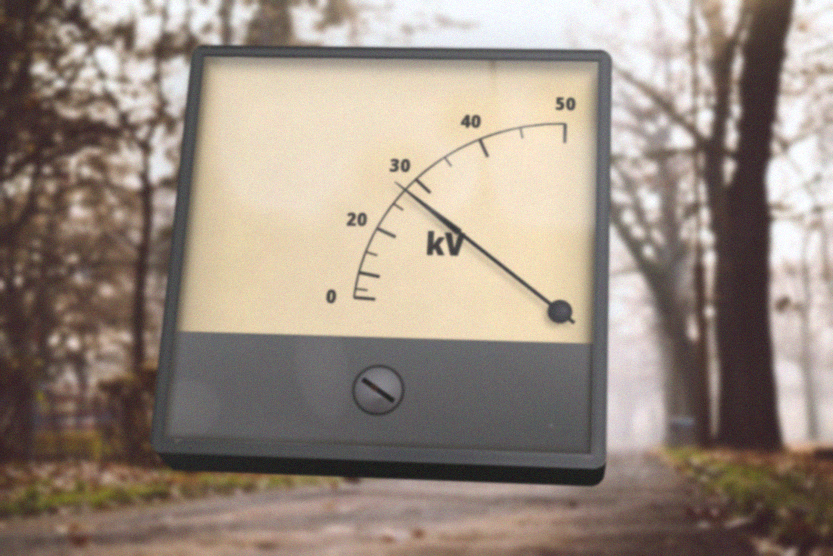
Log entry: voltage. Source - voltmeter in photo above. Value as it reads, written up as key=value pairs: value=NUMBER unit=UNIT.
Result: value=27.5 unit=kV
